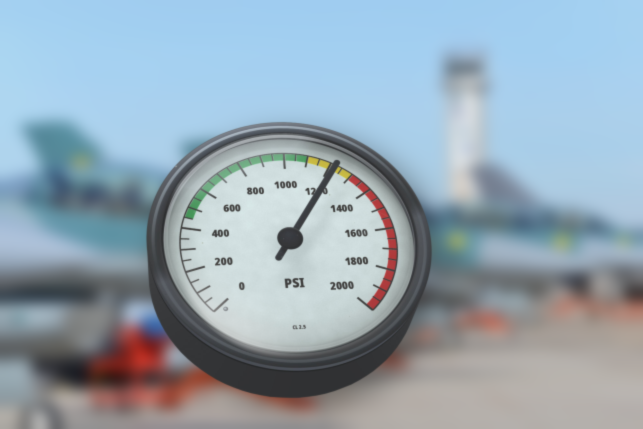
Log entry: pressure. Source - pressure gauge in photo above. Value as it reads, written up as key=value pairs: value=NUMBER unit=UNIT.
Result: value=1225 unit=psi
